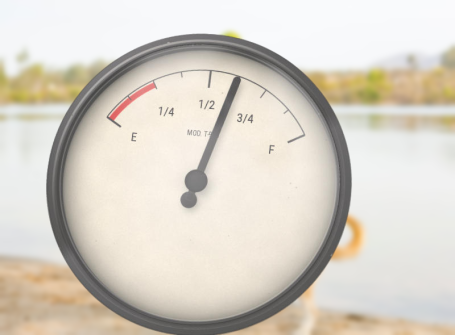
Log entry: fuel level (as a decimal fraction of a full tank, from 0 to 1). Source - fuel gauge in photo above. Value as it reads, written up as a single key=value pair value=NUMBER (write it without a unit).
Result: value=0.625
